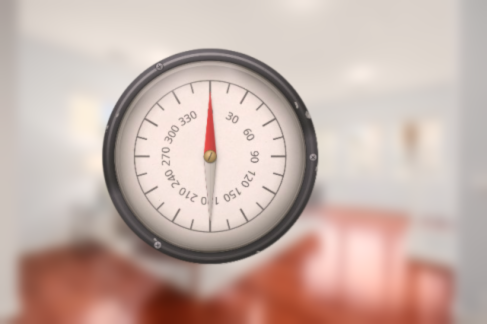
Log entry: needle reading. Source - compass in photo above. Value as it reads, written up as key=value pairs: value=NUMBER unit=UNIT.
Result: value=0 unit=°
